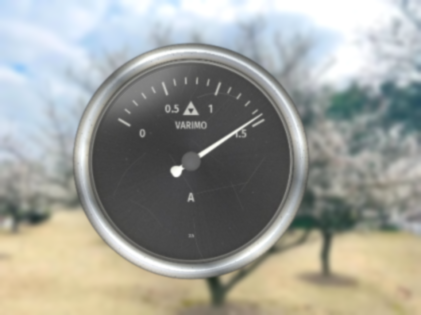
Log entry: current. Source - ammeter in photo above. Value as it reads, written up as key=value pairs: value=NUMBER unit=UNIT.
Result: value=1.45 unit=A
